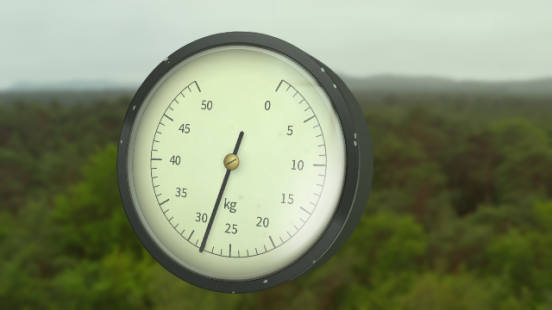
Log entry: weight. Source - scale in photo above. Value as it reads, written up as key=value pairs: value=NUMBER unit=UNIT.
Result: value=28 unit=kg
